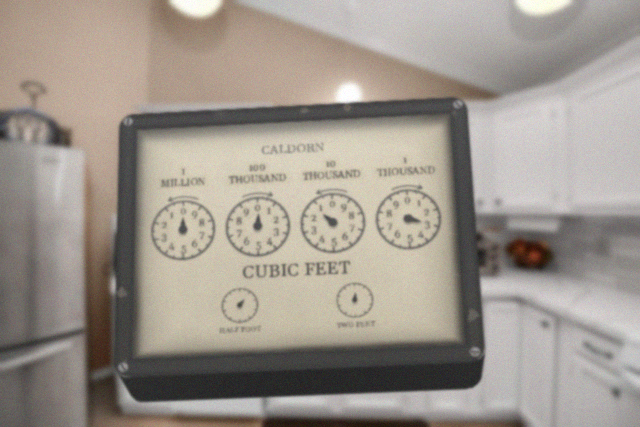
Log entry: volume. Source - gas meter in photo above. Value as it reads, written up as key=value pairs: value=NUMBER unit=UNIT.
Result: value=1300 unit=ft³
